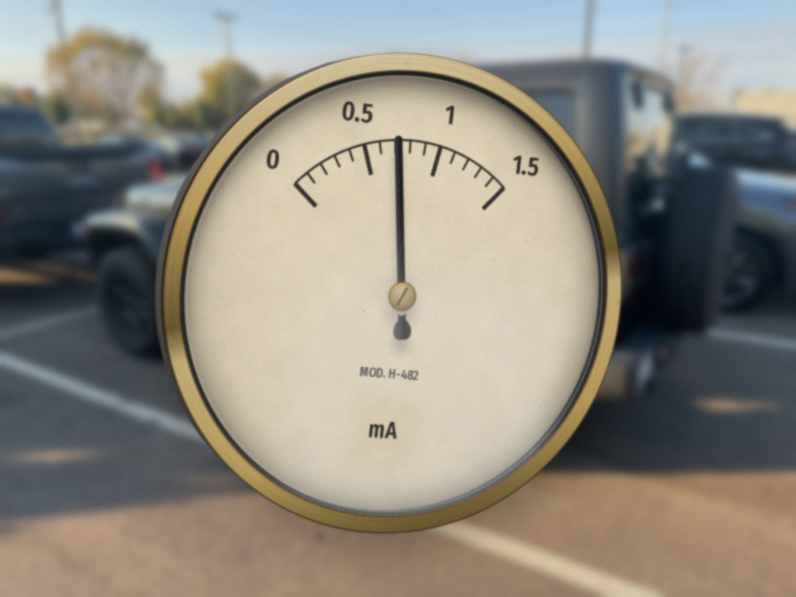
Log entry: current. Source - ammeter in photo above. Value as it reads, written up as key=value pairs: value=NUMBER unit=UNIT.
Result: value=0.7 unit=mA
